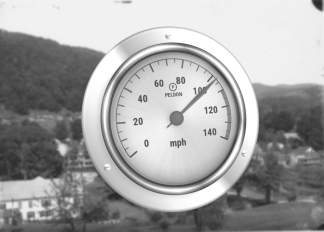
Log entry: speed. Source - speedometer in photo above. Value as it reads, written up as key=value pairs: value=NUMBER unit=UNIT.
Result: value=102.5 unit=mph
